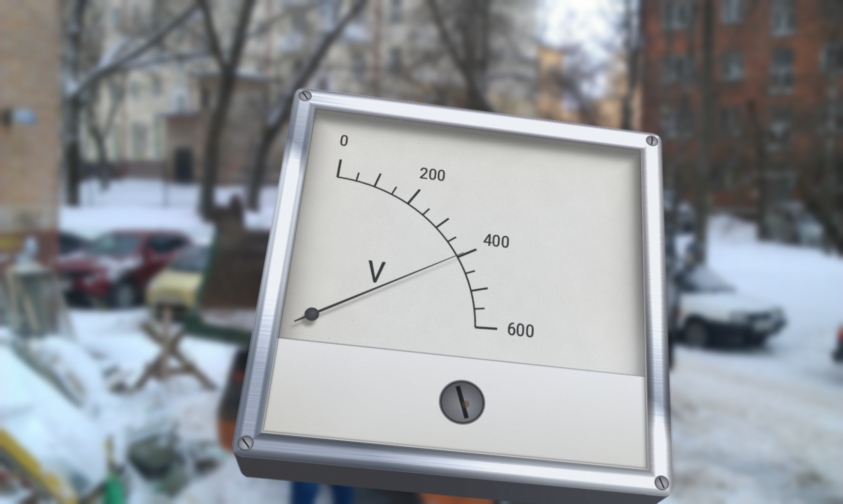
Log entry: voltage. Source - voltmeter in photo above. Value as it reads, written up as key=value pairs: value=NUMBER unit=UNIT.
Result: value=400 unit=V
